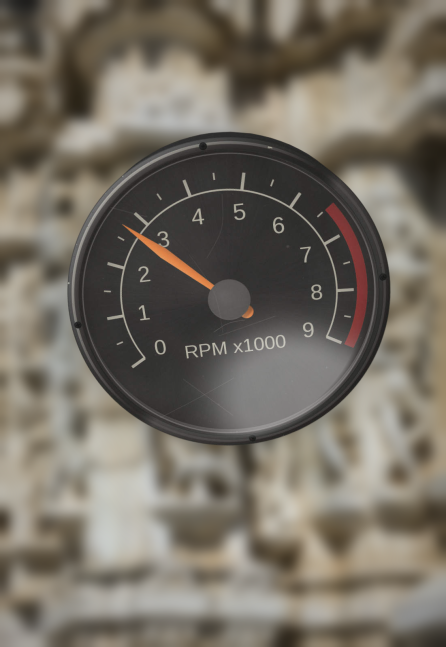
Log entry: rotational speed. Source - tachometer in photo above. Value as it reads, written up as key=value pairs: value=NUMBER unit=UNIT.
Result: value=2750 unit=rpm
